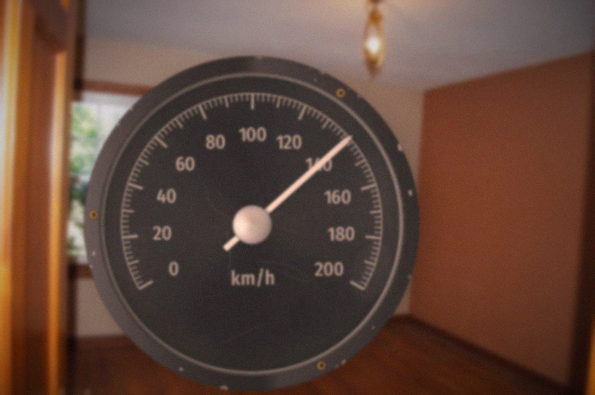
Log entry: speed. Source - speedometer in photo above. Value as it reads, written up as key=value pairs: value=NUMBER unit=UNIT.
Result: value=140 unit=km/h
